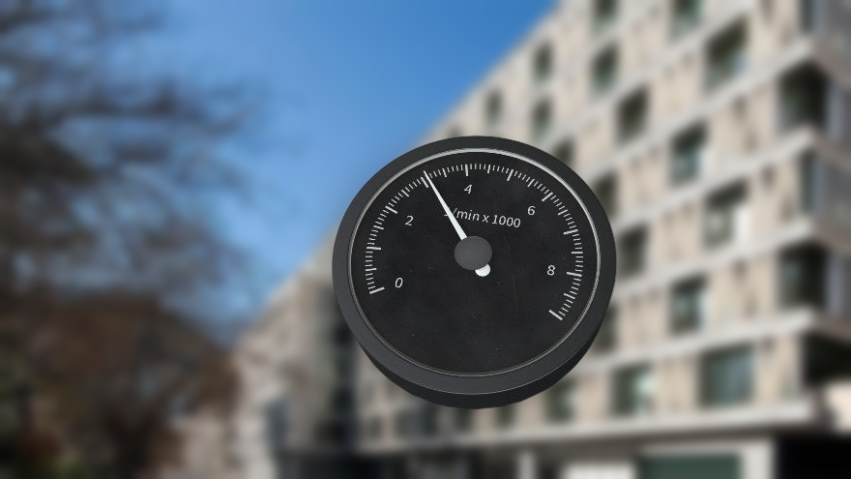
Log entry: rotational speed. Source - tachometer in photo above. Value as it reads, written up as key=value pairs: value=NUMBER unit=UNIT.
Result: value=3100 unit=rpm
